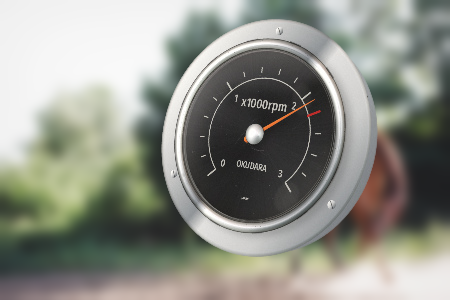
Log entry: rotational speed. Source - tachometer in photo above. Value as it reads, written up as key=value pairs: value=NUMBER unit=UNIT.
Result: value=2100 unit=rpm
